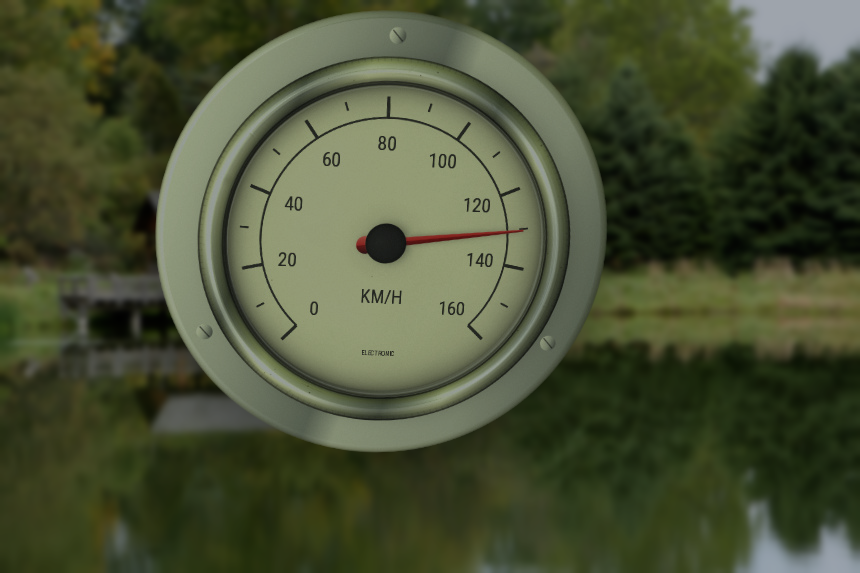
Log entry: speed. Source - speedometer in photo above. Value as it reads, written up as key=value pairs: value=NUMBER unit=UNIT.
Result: value=130 unit=km/h
